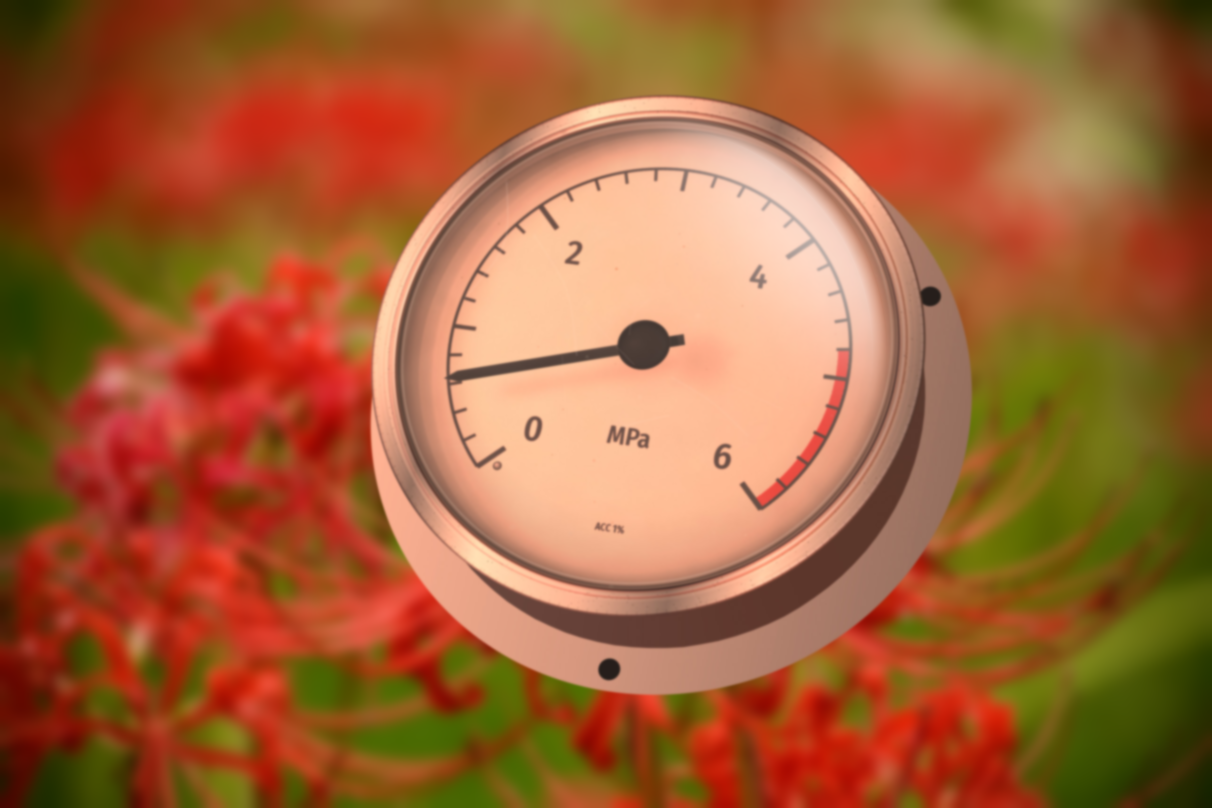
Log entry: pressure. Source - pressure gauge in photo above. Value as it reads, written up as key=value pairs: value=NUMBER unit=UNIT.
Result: value=0.6 unit=MPa
